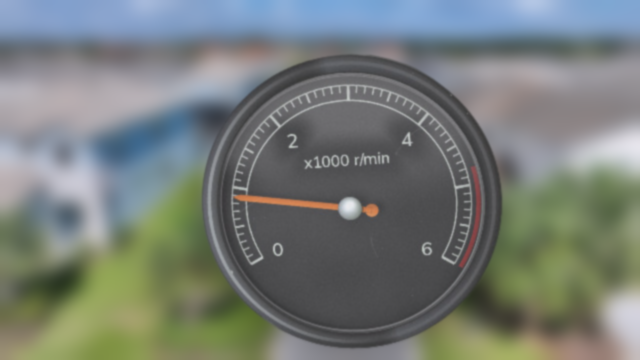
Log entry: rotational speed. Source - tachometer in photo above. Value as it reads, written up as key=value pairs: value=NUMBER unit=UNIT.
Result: value=900 unit=rpm
